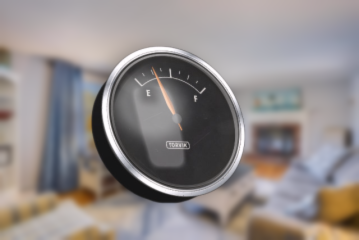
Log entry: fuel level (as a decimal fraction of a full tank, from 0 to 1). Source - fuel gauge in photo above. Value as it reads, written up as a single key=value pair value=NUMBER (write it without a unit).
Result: value=0.25
